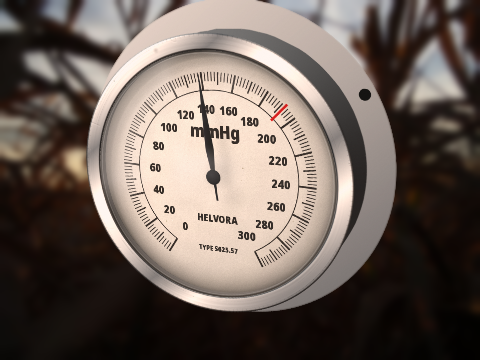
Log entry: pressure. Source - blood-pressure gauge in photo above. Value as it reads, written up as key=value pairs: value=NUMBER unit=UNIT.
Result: value=140 unit=mmHg
